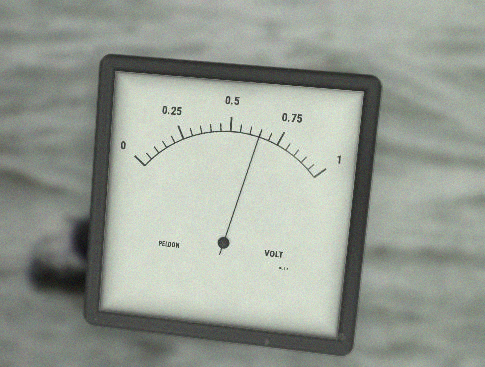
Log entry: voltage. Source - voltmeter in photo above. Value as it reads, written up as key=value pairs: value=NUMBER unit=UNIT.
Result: value=0.65 unit=V
